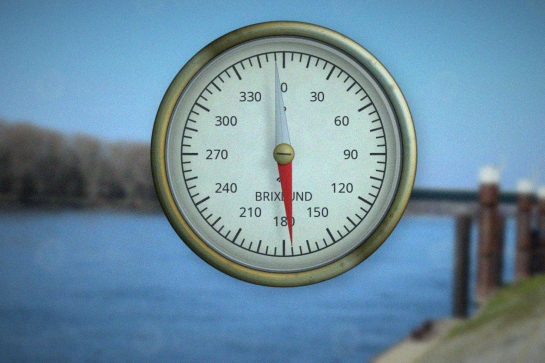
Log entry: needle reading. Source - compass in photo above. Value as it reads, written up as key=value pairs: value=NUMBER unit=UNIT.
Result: value=175 unit=°
